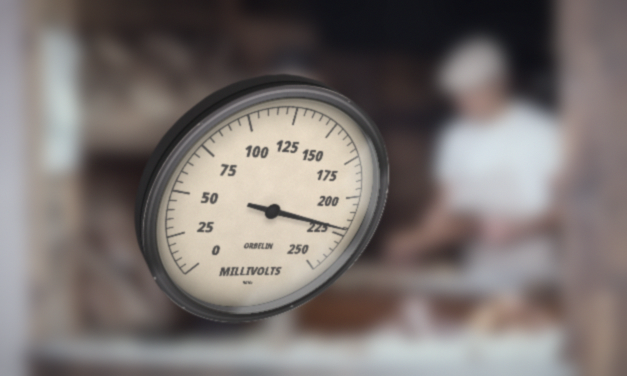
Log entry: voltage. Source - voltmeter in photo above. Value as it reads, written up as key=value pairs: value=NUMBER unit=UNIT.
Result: value=220 unit=mV
